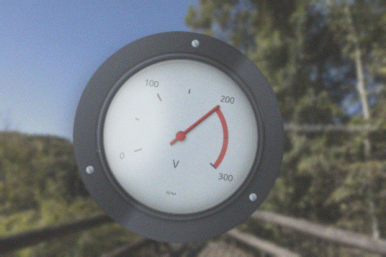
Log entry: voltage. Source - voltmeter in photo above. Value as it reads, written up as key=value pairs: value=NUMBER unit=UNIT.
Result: value=200 unit=V
